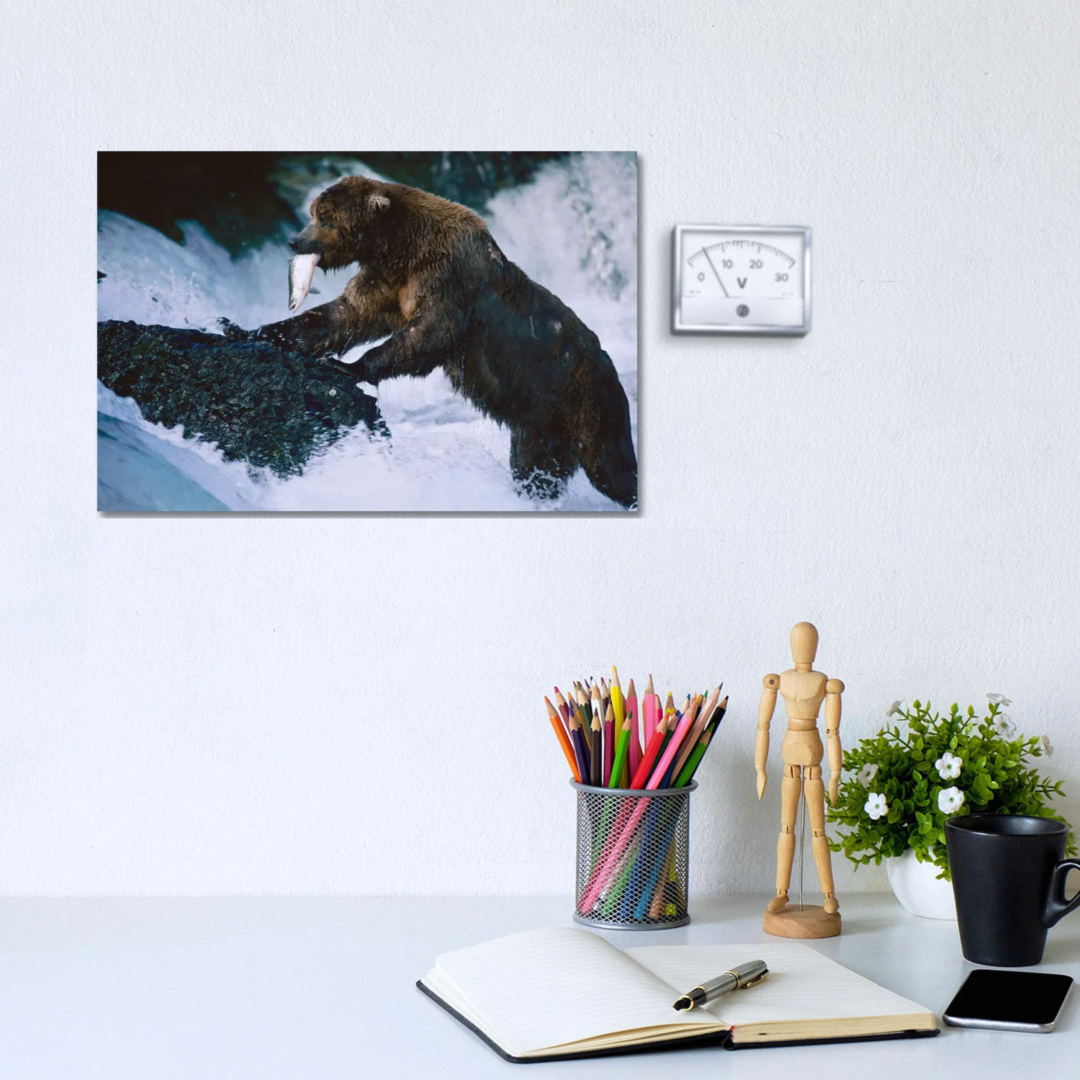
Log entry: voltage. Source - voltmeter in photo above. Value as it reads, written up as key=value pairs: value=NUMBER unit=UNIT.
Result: value=5 unit=V
